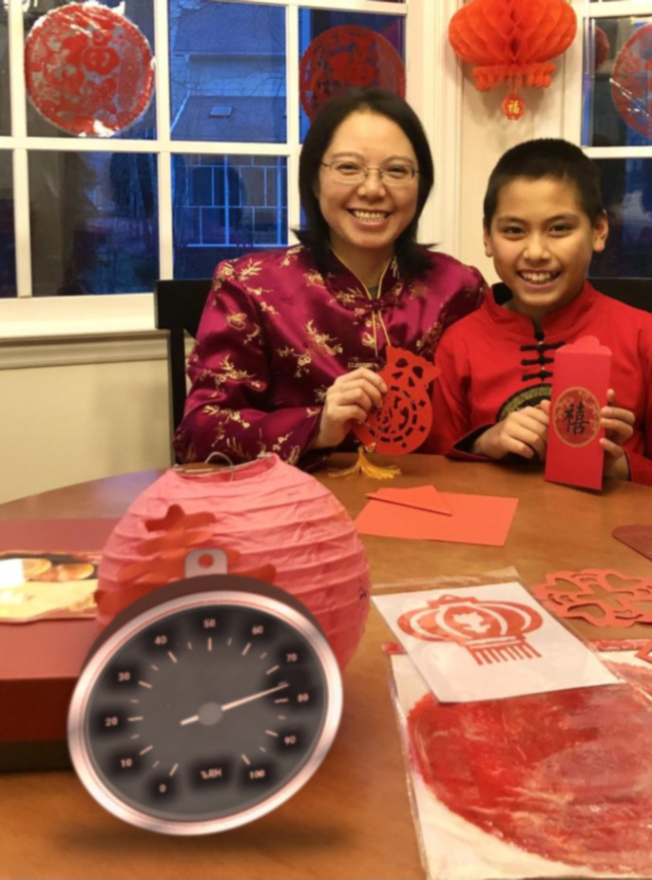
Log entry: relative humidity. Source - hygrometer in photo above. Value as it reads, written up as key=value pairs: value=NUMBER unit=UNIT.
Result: value=75 unit=%
